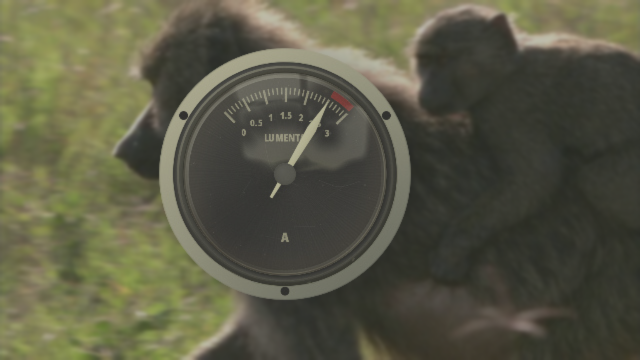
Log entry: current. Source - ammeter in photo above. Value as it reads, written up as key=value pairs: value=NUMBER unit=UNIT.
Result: value=2.5 unit=A
